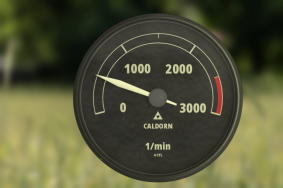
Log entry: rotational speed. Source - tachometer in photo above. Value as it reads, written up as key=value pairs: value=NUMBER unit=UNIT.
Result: value=500 unit=rpm
